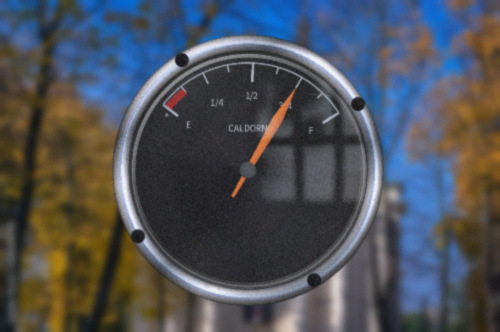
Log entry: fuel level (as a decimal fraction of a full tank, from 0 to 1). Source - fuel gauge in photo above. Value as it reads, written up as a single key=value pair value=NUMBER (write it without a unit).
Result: value=0.75
